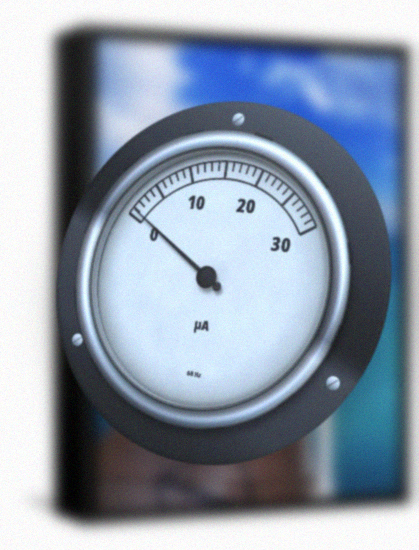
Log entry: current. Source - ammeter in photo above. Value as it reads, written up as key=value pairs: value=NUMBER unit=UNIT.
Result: value=1 unit=µA
